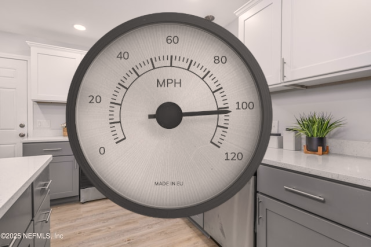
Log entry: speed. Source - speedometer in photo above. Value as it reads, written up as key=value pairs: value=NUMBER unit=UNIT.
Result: value=102 unit=mph
